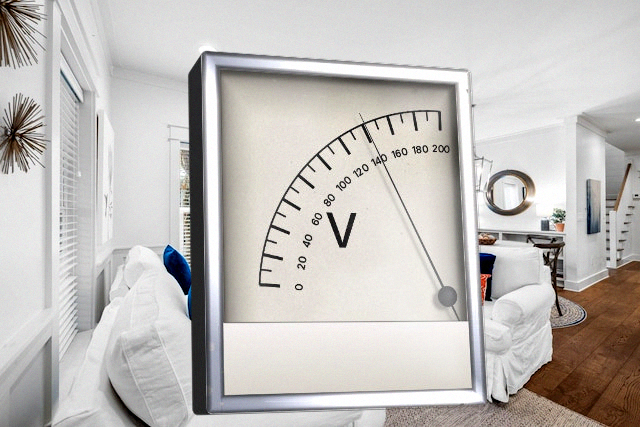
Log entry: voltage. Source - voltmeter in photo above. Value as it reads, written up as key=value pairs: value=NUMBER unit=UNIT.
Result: value=140 unit=V
